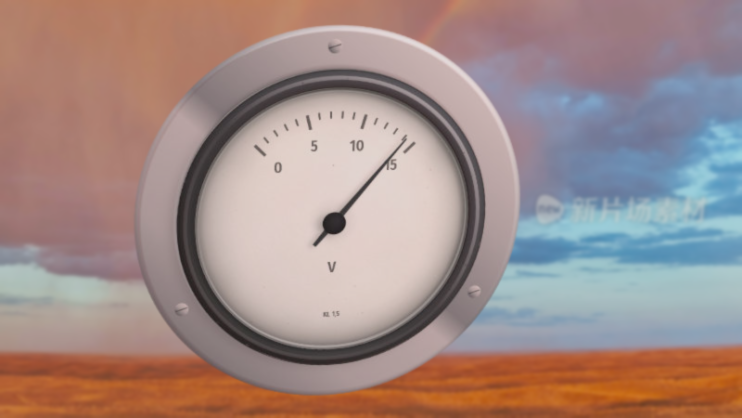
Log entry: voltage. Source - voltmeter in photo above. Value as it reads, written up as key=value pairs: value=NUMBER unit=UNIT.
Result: value=14 unit=V
